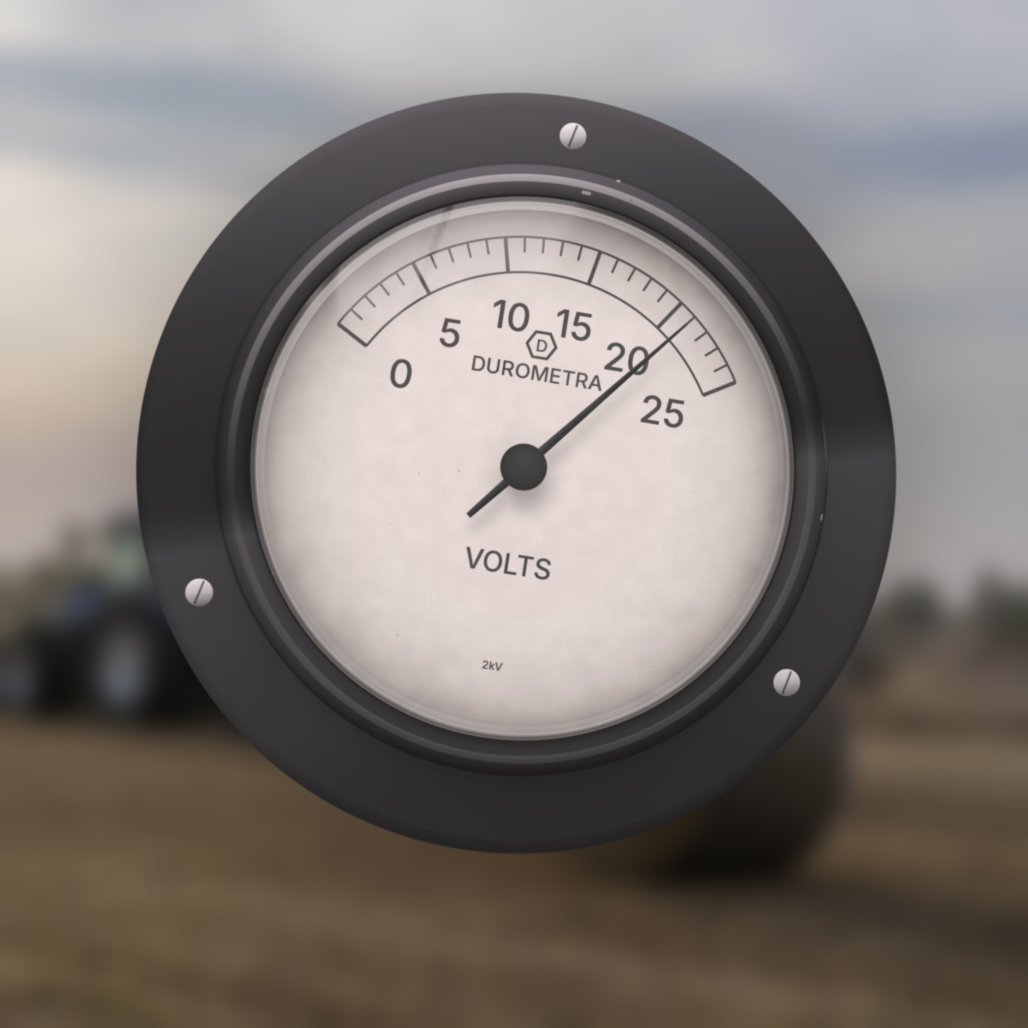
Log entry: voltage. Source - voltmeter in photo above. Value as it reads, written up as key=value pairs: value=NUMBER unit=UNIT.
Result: value=21 unit=V
